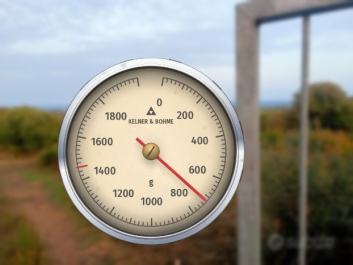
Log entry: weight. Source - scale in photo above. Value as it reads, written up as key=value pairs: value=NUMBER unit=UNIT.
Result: value=720 unit=g
